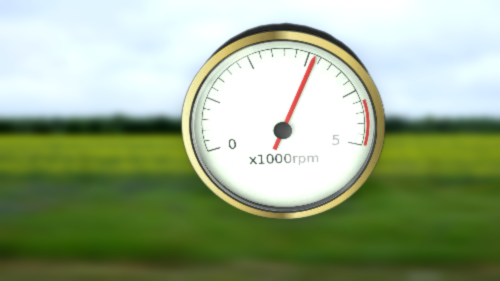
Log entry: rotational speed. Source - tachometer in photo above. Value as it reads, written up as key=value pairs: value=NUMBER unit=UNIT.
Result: value=3100 unit=rpm
